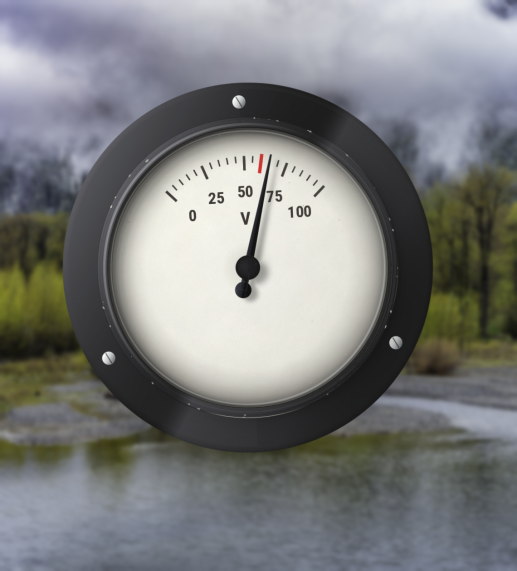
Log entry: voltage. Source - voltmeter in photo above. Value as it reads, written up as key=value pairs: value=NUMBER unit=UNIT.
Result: value=65 unit=V
